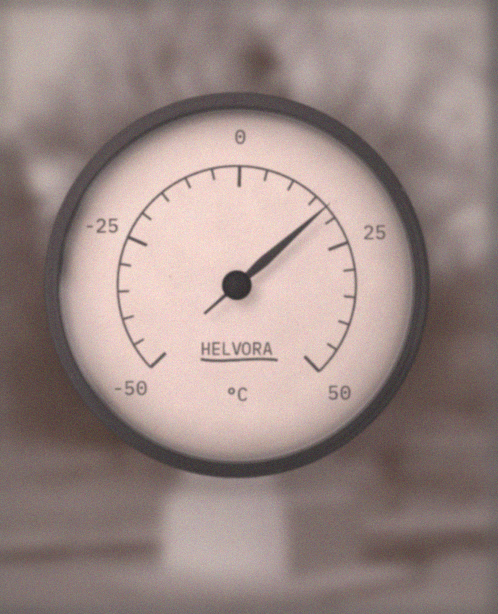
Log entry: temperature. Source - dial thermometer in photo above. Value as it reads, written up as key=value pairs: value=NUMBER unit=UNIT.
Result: value=17.5 unit=°C
